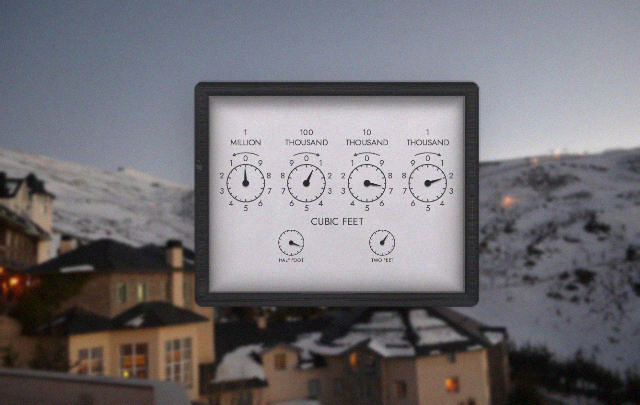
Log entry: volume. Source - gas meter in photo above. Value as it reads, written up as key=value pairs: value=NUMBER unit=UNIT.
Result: value=7200 unit=ft³
